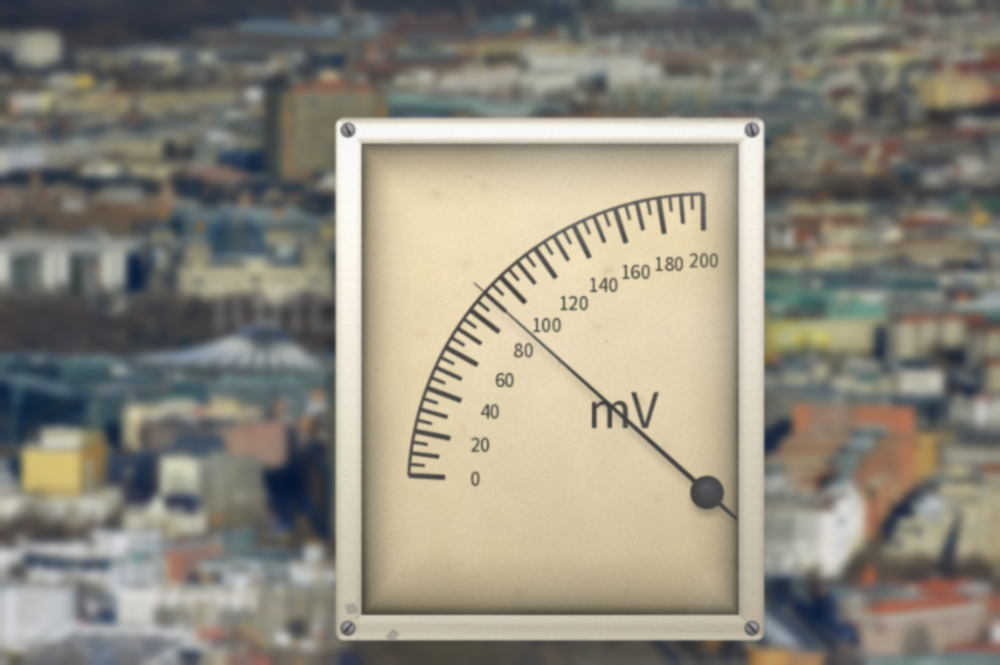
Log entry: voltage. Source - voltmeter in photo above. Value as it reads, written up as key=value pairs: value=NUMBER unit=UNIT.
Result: value=90 unit=mV
